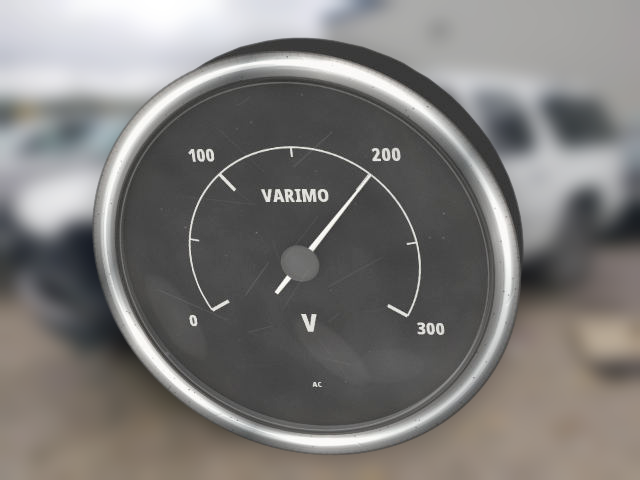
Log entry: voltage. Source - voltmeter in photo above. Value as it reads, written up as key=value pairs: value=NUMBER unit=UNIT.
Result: value=200 unit=V
